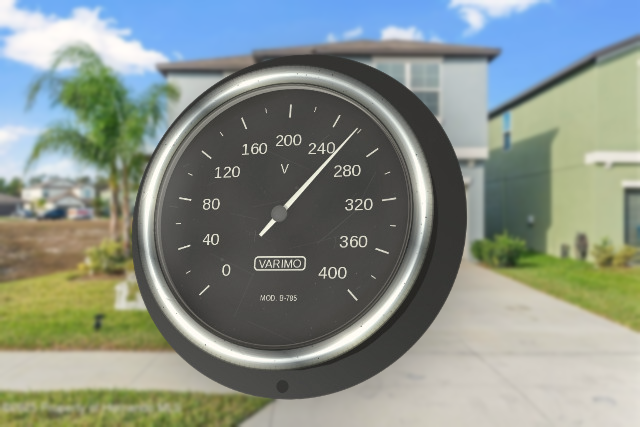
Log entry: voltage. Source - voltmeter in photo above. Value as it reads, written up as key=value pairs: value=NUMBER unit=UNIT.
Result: value=260 unit=V
